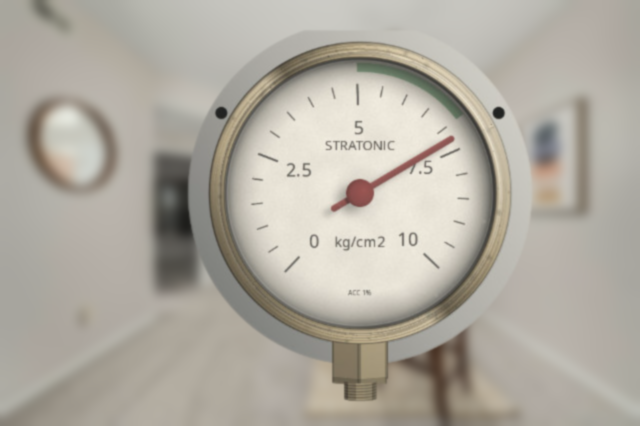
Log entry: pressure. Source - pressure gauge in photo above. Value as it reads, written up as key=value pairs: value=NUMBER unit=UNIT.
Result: value=7.25 unit=kg/cm²
